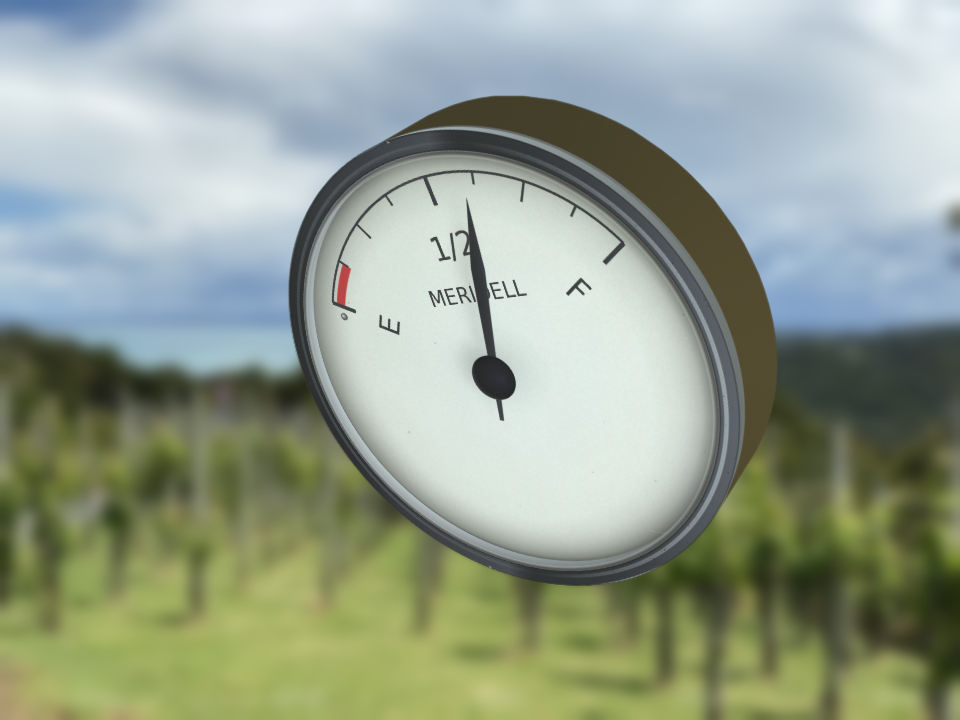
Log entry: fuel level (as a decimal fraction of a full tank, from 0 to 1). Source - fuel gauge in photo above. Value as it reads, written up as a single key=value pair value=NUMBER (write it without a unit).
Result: value=0.625
